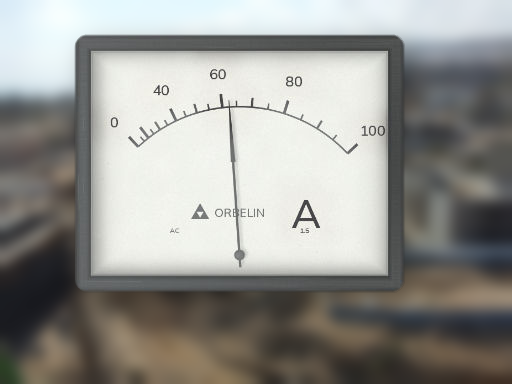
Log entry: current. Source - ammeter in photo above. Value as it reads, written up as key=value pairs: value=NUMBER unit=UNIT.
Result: value=62.5 unit=A
